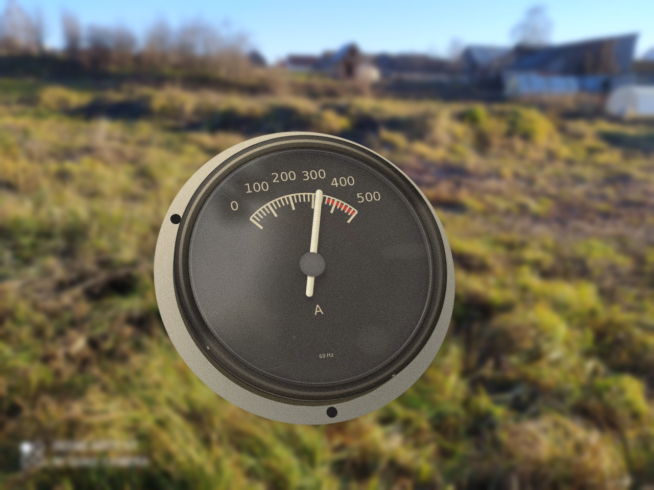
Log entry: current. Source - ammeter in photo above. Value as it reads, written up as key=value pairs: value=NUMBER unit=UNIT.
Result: value=320 unit=A
